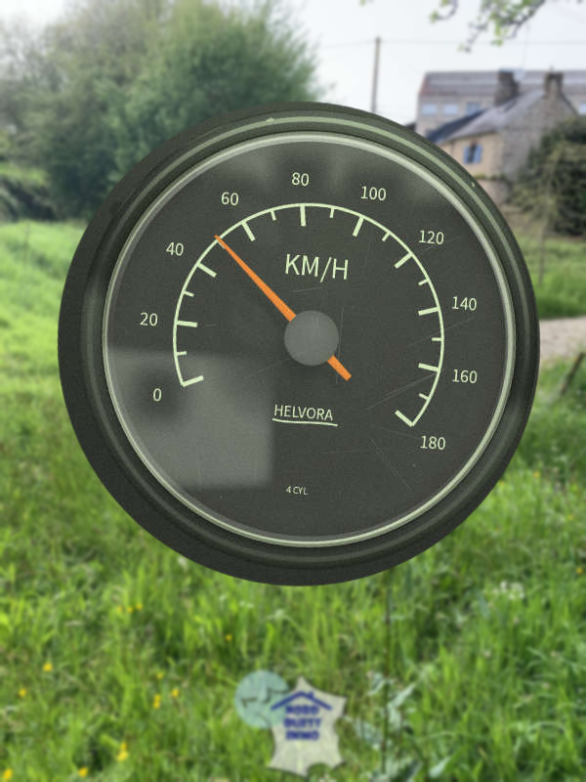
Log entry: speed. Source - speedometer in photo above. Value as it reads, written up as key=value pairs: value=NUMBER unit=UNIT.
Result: value=50 unit=km/h
